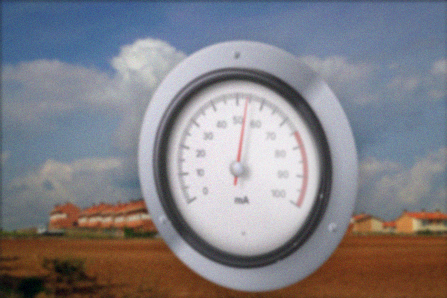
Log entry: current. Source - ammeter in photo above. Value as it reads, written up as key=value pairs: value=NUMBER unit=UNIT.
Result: value=55 unit=mA
